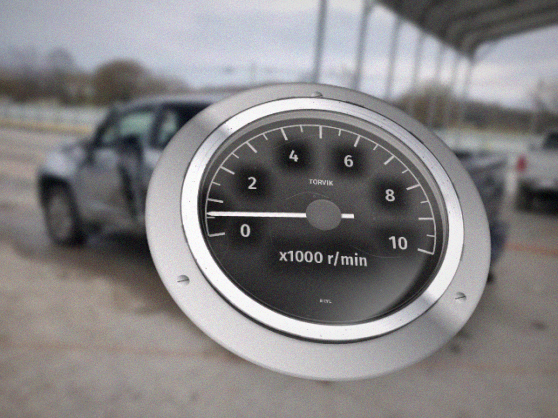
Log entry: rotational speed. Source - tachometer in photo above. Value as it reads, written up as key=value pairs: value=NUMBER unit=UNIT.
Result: value=500 unit=rpm
